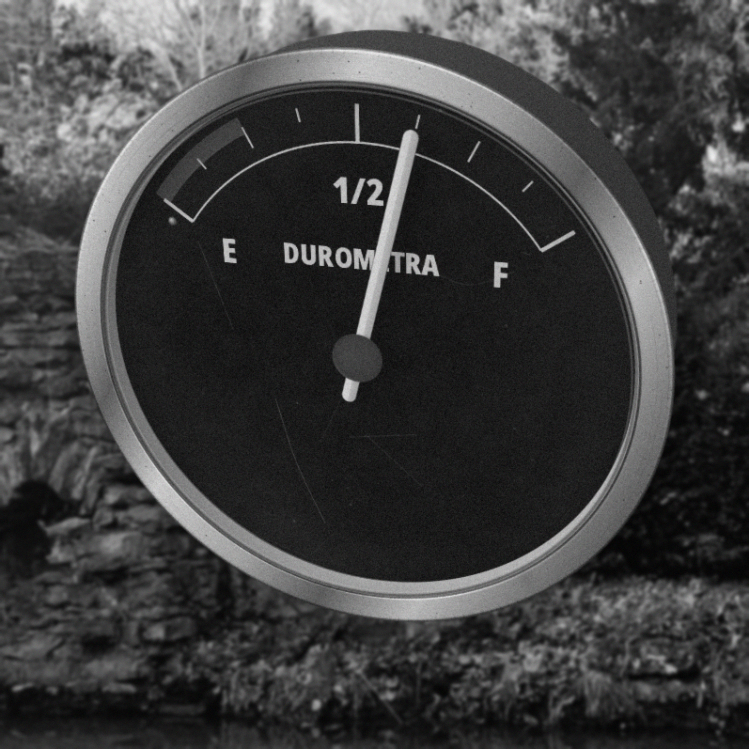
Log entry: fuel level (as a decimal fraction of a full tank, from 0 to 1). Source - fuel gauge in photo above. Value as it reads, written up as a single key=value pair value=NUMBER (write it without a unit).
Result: value=0.625
